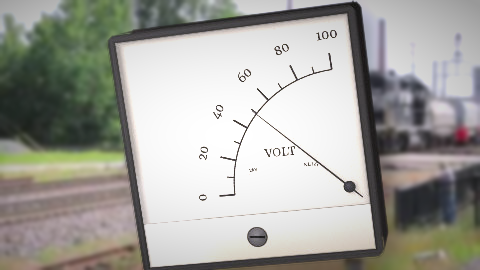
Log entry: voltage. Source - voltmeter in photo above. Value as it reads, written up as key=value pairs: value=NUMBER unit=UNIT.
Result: value=50 unit=V
